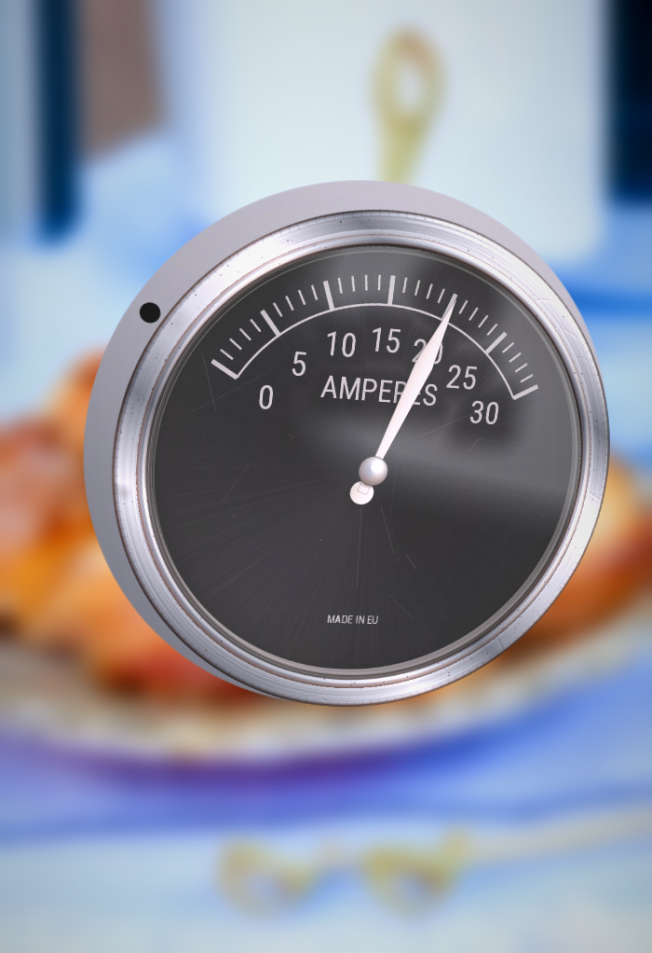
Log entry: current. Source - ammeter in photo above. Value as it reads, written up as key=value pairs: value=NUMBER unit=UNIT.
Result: value=20 unit=A
